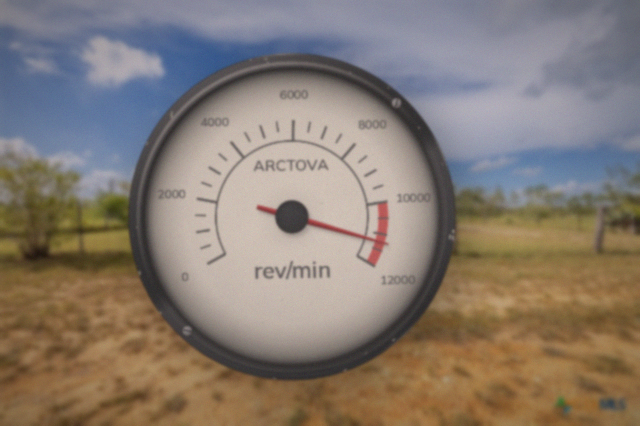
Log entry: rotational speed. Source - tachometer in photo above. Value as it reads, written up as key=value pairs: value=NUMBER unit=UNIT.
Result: value=11250 unit=rpm
